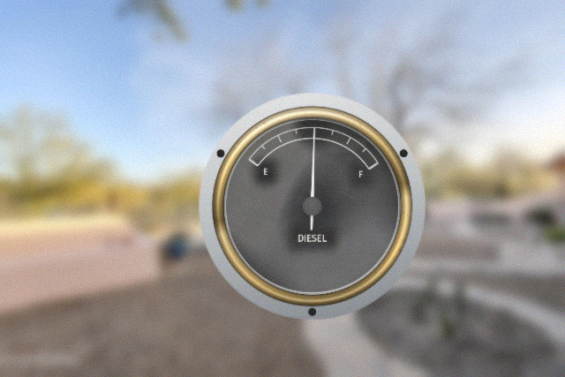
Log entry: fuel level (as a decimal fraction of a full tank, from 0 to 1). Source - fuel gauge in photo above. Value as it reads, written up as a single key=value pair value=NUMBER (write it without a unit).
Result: value=0.5
